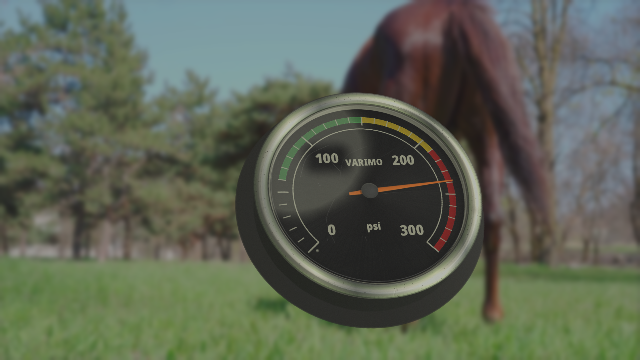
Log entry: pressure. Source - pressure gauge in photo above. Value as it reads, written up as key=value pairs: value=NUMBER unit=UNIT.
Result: value=240 unit=psi
